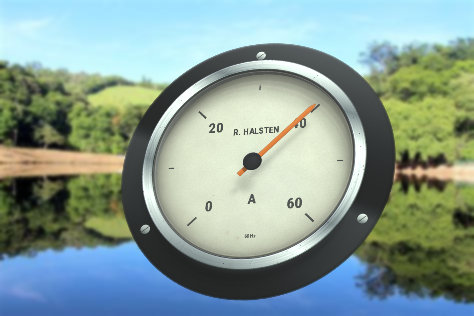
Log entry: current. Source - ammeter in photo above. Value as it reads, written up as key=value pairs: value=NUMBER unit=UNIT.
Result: value=40 unit=A
